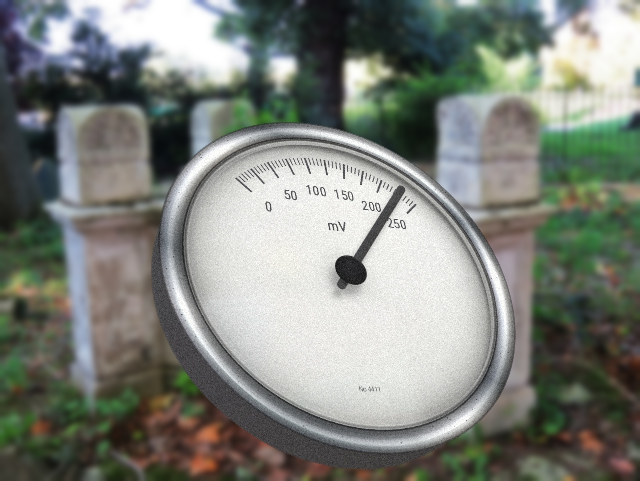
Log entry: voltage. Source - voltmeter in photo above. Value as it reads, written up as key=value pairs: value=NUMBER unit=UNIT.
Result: value=225 unit=mV
